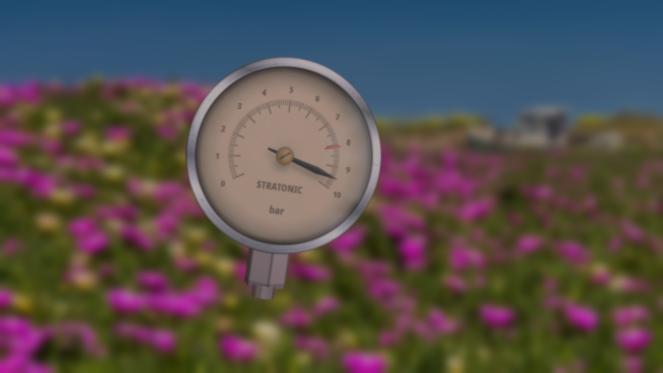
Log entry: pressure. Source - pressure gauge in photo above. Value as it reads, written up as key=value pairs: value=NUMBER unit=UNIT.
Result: value=9.5 unit=bar
